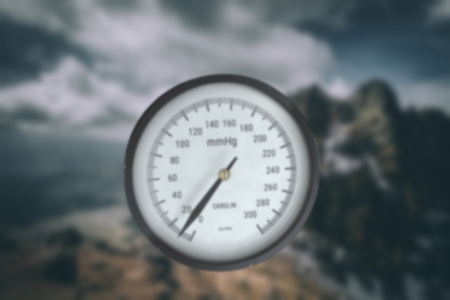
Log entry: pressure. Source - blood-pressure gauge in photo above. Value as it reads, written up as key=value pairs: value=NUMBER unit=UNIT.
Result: value=10 unit=mmHg
